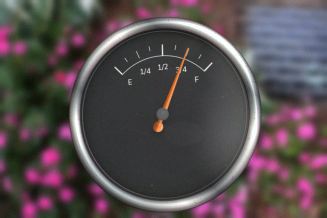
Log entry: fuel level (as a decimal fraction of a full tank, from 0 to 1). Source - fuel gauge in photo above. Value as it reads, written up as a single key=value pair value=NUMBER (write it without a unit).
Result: value=0.75
